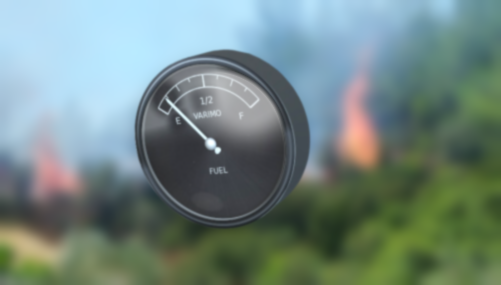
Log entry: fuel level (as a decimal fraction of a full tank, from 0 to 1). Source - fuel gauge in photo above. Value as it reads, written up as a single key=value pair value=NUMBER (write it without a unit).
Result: value=0.125
